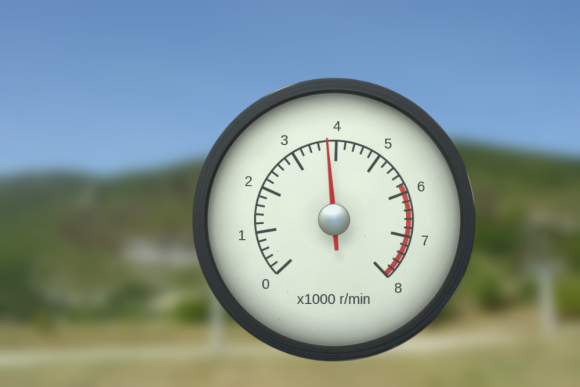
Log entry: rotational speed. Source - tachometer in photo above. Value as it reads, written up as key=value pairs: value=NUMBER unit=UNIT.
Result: value=3800 unit=rpm
